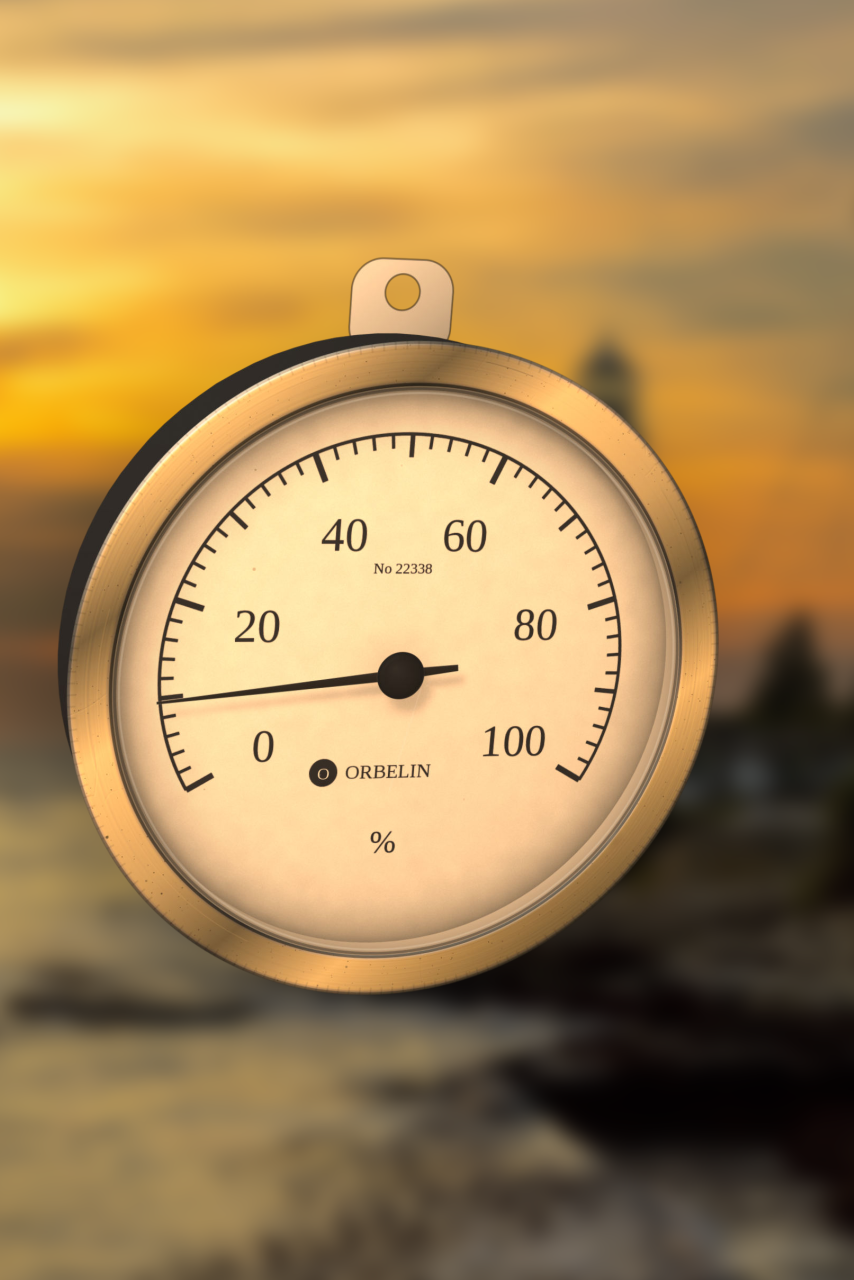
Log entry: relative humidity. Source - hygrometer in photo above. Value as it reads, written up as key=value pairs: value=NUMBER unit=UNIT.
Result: value=10 unit=%
